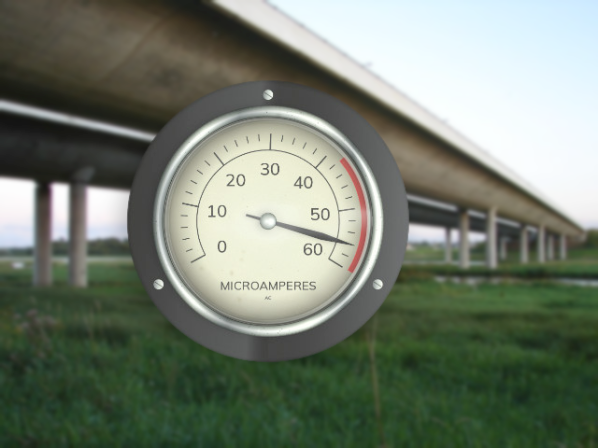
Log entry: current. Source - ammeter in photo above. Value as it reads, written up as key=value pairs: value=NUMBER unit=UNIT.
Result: value=56 unit=µA
